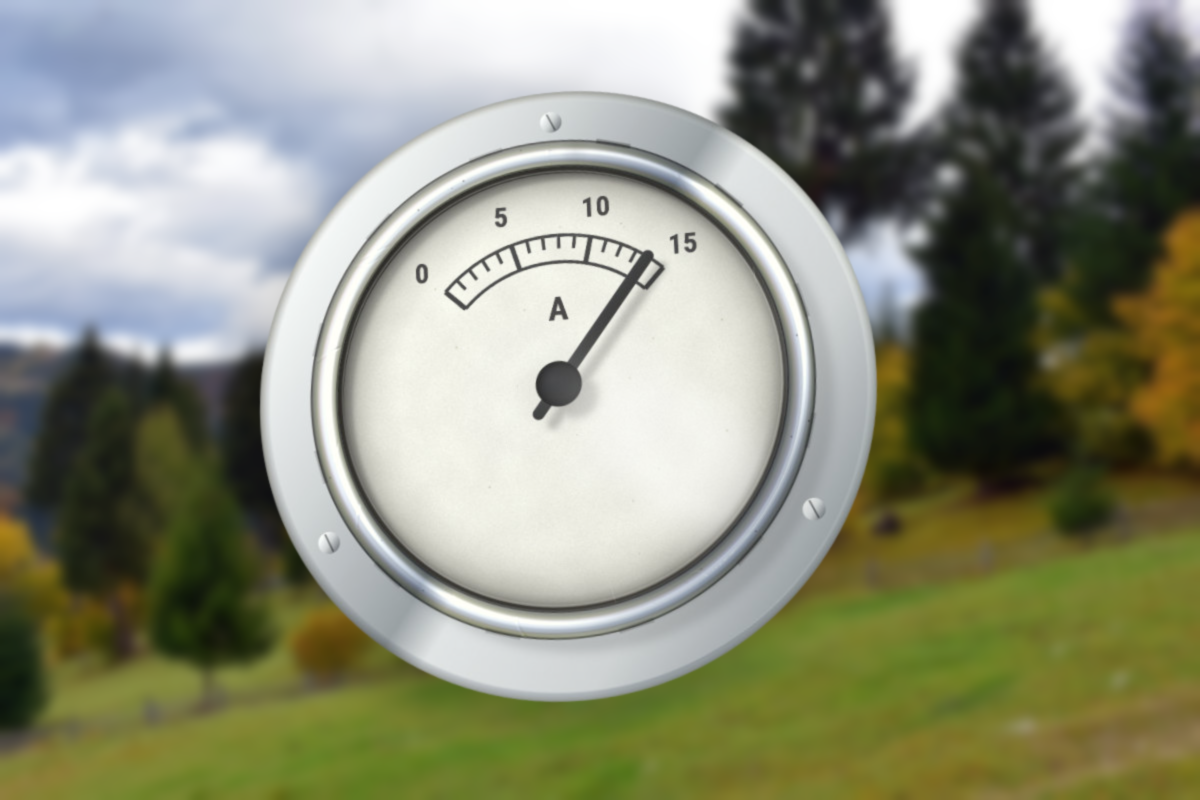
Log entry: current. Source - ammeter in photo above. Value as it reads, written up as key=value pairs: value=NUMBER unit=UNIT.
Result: value=14 unit=A
